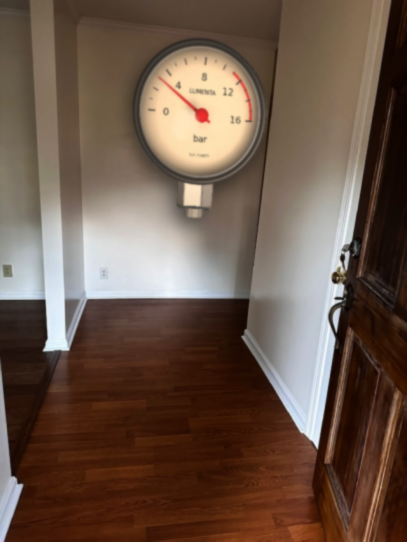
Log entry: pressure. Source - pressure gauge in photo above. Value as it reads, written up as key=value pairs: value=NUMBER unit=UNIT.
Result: value=3 unit=bar
